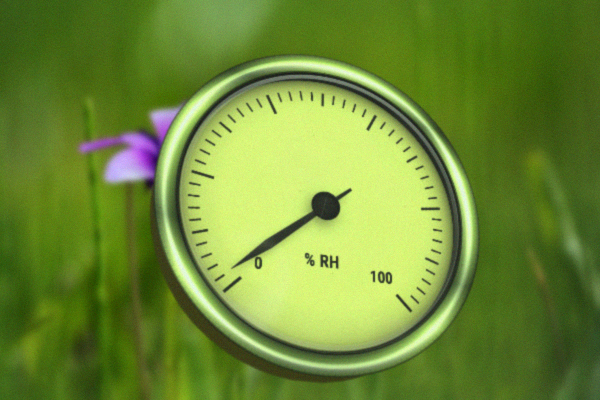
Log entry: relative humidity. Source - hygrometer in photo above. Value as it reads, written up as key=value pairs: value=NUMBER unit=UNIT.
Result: value=2 unit=%
